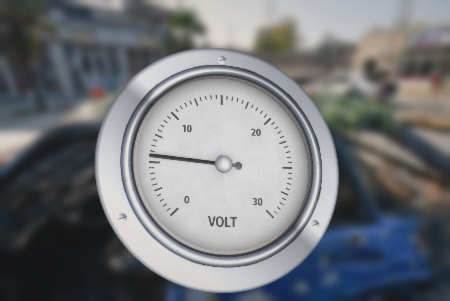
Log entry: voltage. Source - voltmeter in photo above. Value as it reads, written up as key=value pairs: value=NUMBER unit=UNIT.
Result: value=5.5 unit=V
